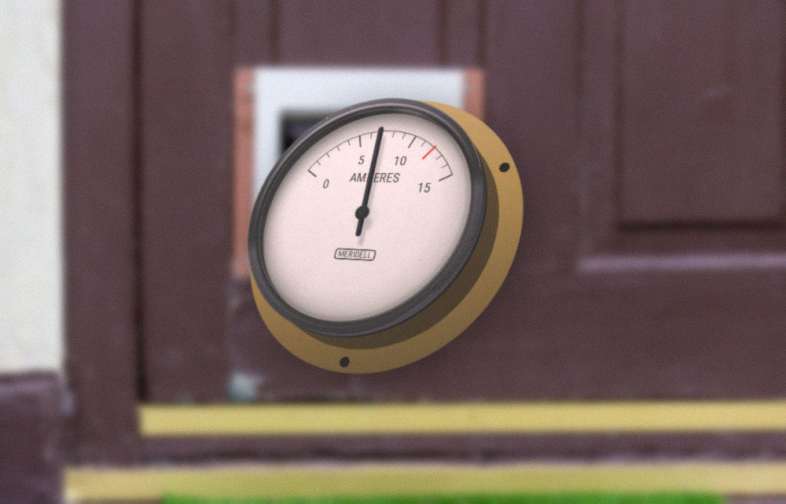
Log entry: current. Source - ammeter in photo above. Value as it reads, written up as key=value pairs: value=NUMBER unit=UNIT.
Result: value=7 unit=A
